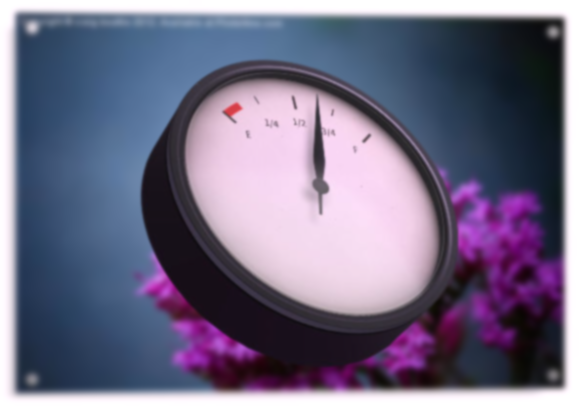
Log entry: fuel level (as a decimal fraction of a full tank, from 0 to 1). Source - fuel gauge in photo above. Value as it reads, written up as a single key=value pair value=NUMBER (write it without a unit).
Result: value=0.625
